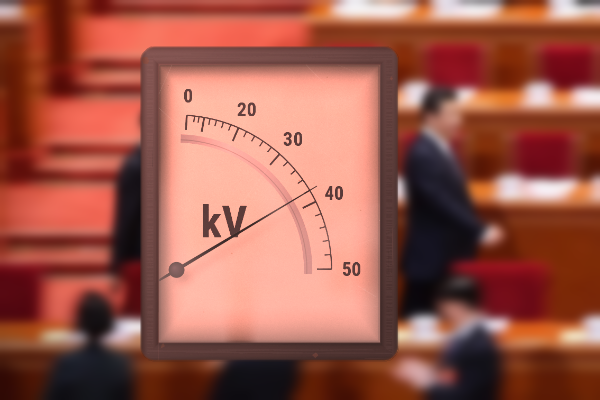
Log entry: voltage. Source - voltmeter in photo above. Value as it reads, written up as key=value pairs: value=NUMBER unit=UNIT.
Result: value=38 unit=kV
